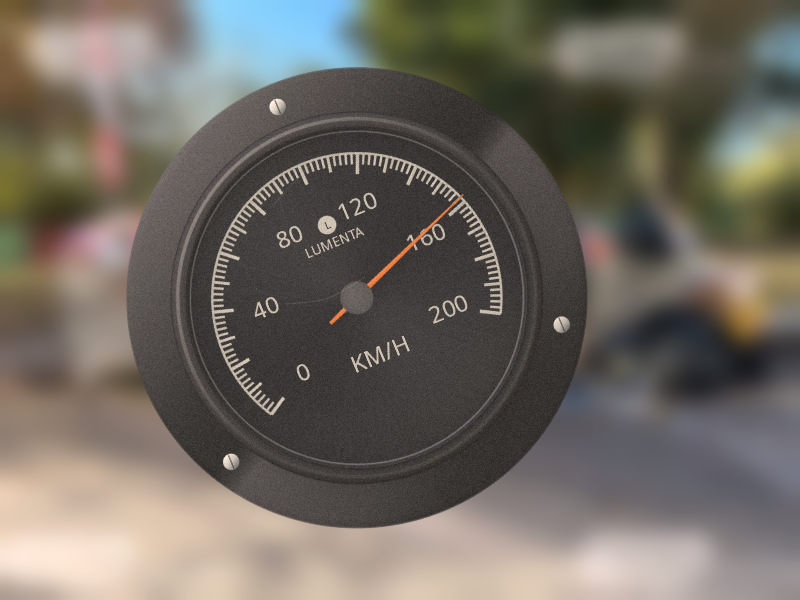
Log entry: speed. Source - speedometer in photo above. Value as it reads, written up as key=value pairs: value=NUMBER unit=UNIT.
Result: value=158 unit=km/h
